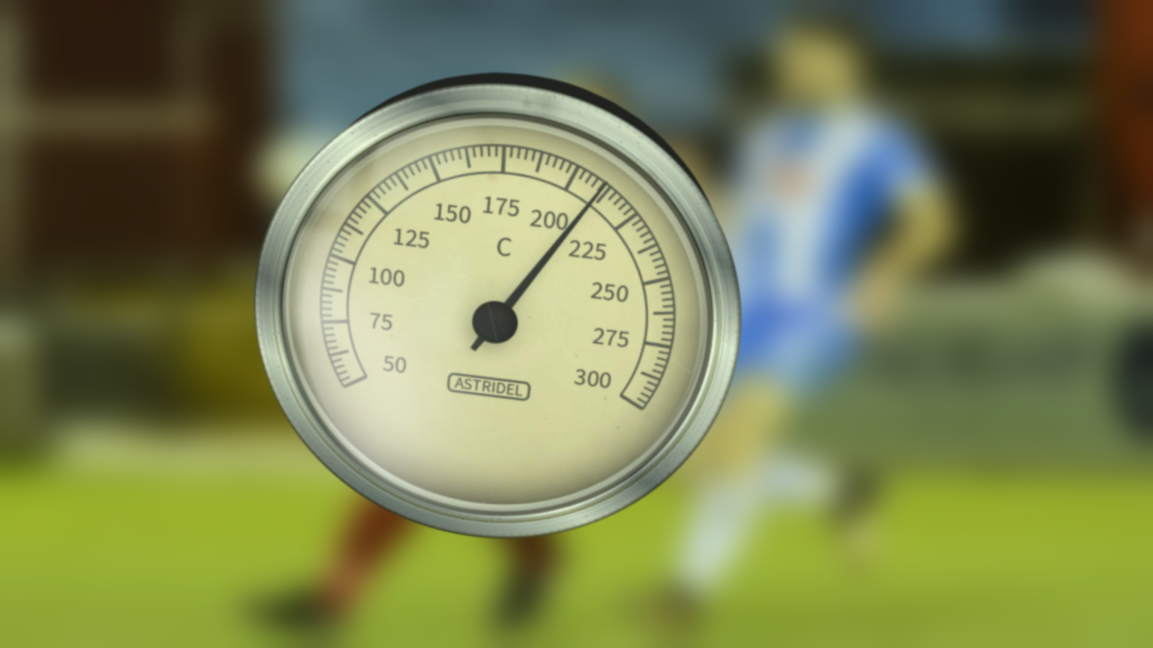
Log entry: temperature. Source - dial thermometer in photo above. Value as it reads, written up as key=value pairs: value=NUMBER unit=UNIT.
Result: value=210 unit=°C
